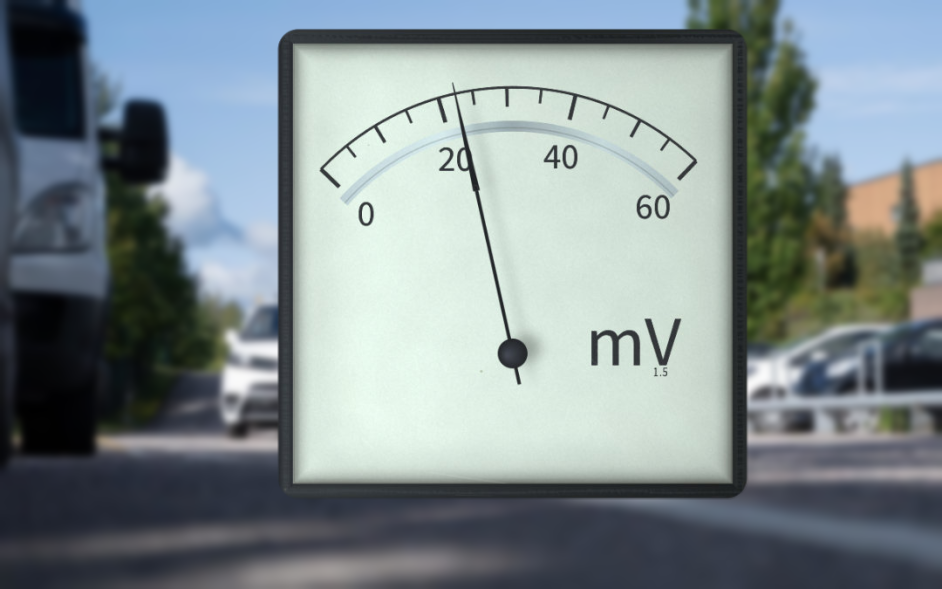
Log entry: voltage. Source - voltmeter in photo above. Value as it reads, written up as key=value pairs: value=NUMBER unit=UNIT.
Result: value=22.5 unit=mV
